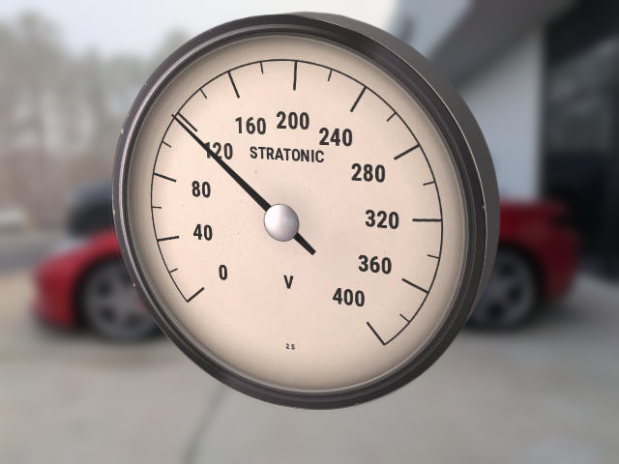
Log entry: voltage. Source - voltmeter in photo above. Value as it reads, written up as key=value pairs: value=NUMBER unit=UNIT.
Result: value=120 unit=V
